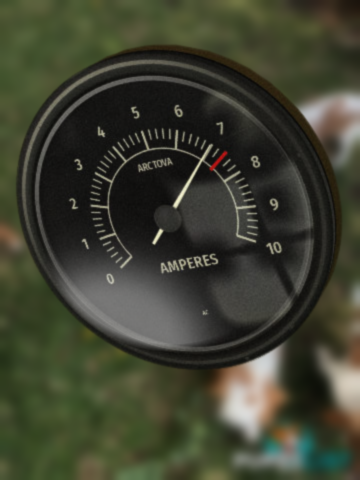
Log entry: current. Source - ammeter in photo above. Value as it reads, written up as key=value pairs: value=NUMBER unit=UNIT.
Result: value=7 unit=A
